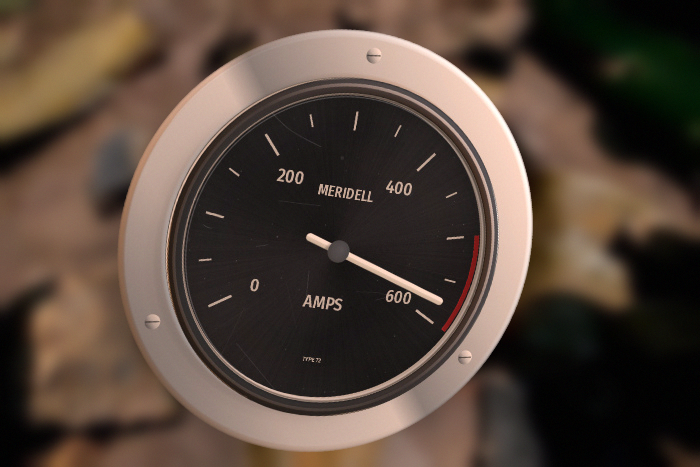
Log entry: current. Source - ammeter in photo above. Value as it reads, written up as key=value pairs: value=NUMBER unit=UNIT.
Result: value=575 unit=A
